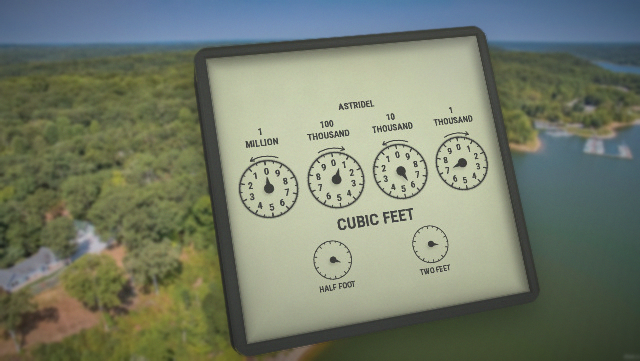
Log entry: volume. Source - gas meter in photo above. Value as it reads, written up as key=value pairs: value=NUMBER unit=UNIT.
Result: value=5700 unit=ft³
